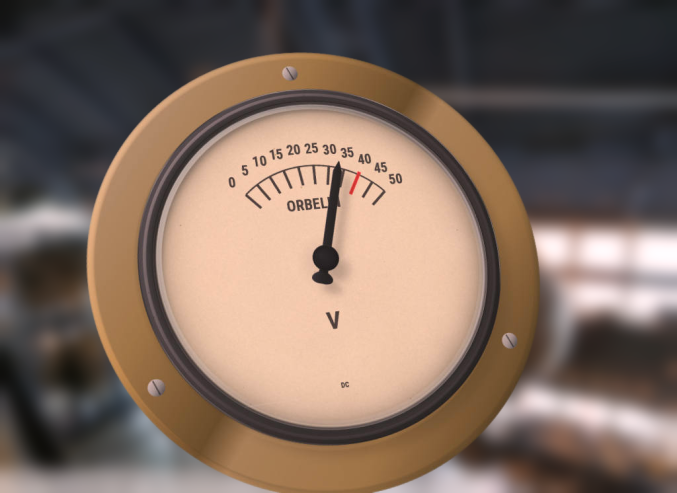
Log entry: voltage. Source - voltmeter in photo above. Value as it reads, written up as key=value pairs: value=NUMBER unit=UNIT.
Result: value=32.5 unit=V
